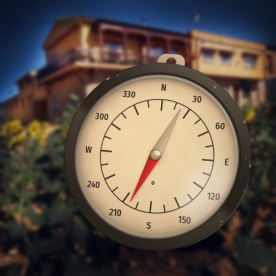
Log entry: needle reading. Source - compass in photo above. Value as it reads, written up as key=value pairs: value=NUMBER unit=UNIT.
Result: value=202.5 unit=°
